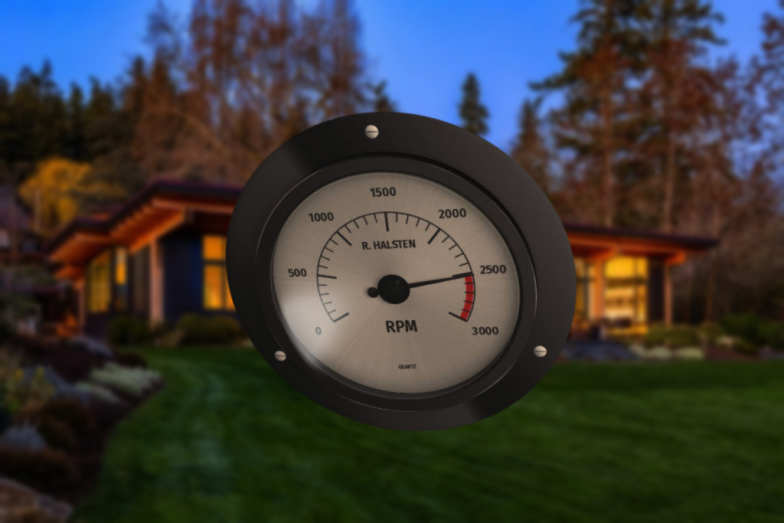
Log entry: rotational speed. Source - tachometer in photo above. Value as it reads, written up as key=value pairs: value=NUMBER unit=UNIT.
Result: value=2500 unit=rpm
